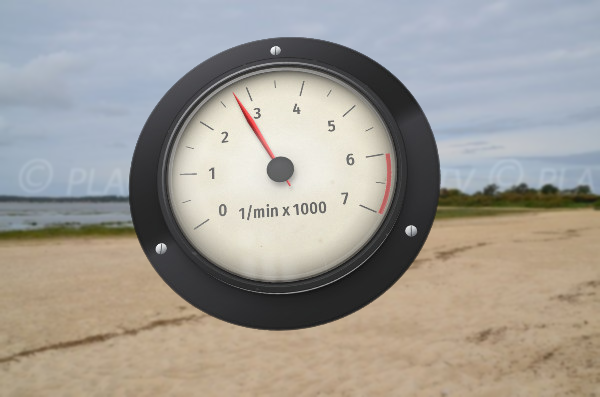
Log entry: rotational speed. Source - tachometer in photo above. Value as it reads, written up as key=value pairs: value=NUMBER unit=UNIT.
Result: value=2750 unit=rpm
